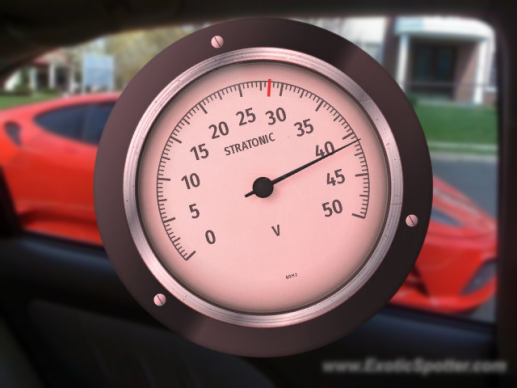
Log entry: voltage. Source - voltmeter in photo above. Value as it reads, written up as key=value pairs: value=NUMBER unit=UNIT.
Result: value=41 unit=V
